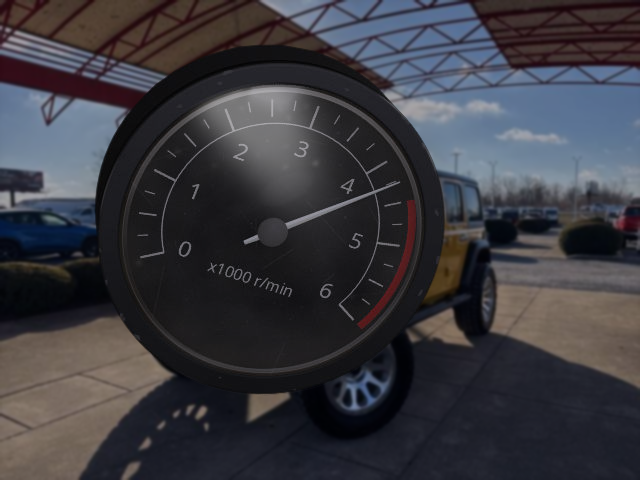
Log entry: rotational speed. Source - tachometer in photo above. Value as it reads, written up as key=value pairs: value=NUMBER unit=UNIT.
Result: value=4250 unit=rpm
